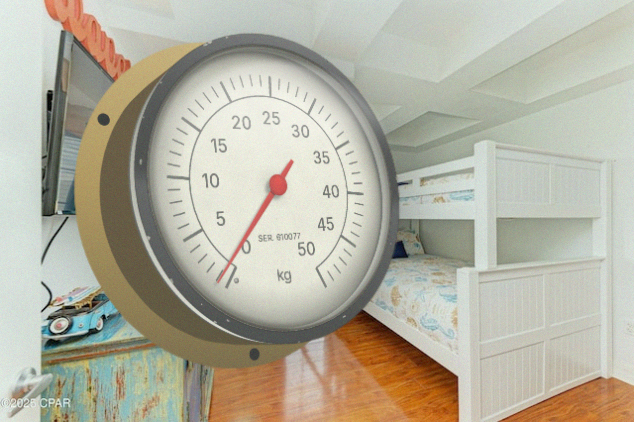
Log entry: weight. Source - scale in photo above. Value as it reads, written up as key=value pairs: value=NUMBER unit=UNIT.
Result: value=1 unit=kg
